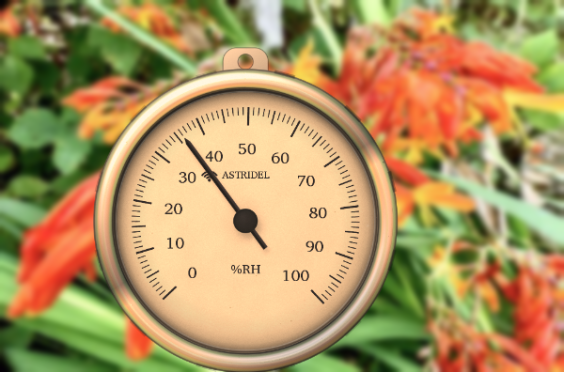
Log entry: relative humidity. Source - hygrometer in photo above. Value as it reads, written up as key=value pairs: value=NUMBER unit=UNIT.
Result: value=36 unit=%
